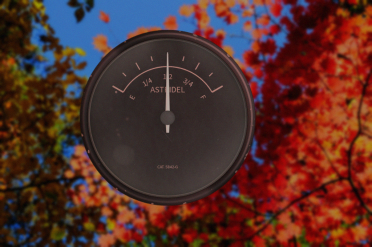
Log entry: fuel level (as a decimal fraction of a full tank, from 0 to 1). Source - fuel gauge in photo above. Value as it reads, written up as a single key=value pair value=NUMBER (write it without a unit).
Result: value=0.5
